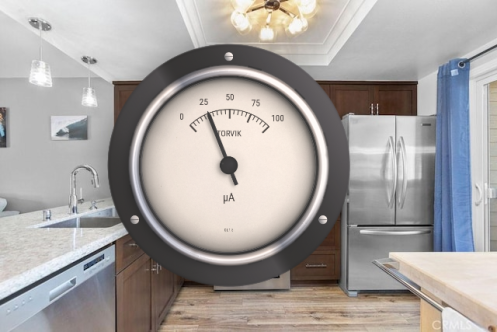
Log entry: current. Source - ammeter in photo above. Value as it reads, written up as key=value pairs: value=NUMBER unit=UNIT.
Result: value=25 unit=µA
